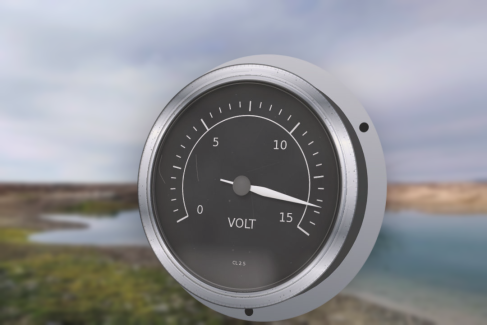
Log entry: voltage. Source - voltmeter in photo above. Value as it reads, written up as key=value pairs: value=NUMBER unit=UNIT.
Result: value=13.75 unit=V
